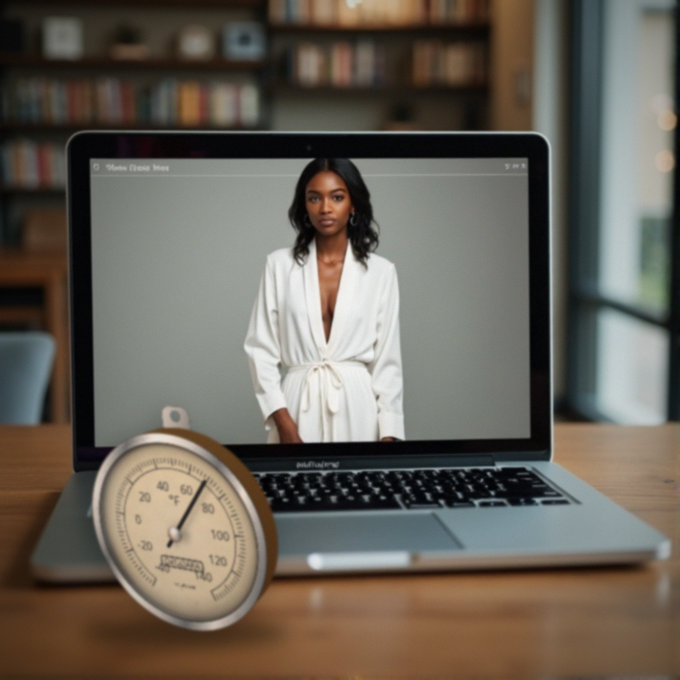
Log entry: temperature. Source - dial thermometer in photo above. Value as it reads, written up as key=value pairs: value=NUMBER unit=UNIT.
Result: value=70 unit=°F
